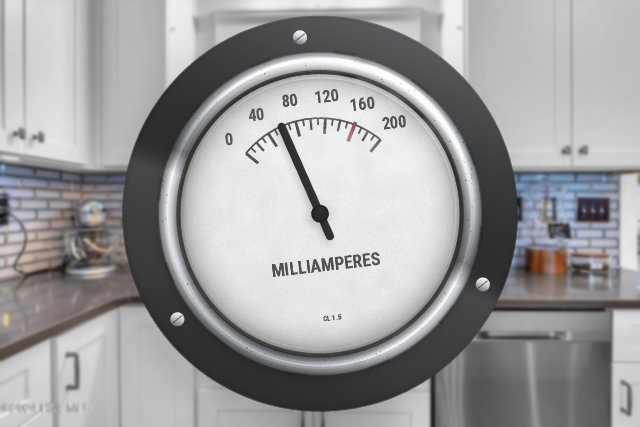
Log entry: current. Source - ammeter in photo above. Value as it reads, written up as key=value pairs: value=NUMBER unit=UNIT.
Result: value=60 unit=mA
